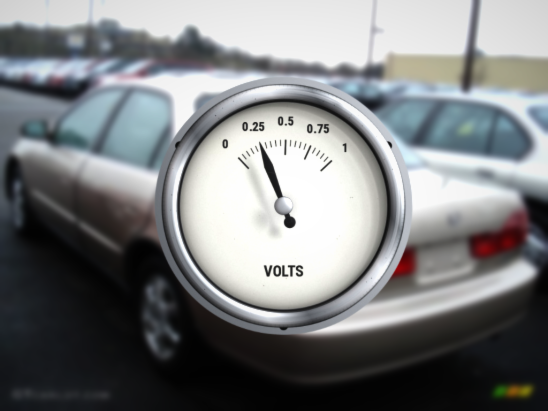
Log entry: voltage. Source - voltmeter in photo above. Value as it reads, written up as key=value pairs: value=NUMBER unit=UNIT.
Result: value=0.25 unit=V
